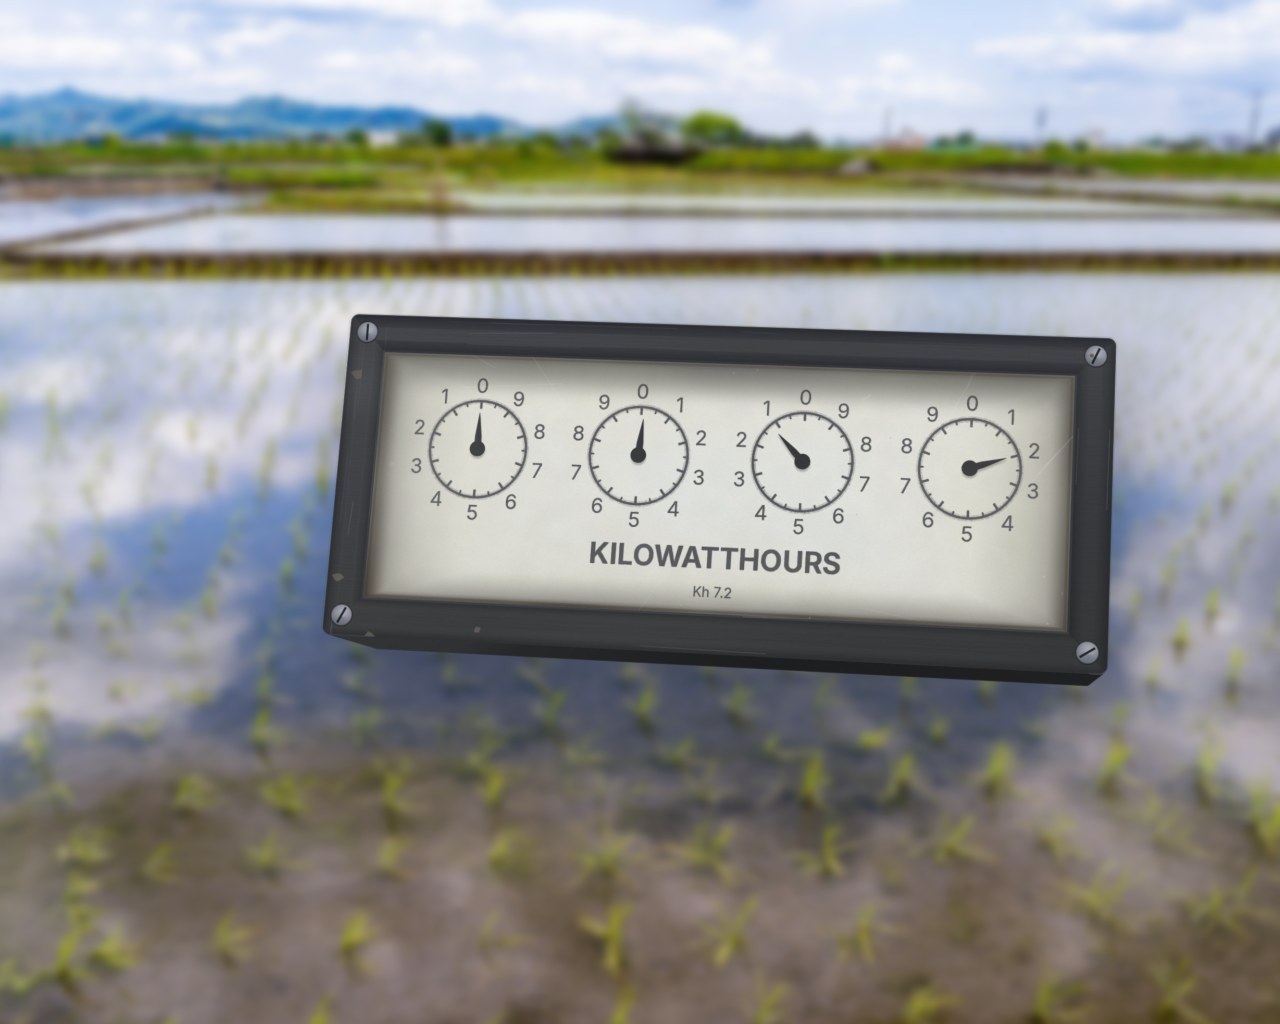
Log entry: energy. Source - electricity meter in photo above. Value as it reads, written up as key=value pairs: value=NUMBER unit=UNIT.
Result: value=12 unit=kWh
